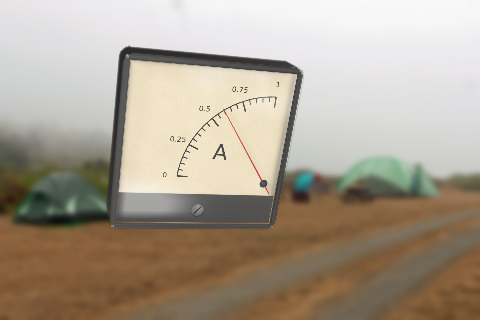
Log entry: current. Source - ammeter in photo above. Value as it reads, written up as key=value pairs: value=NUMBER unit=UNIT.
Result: value=0.6 unit=A
